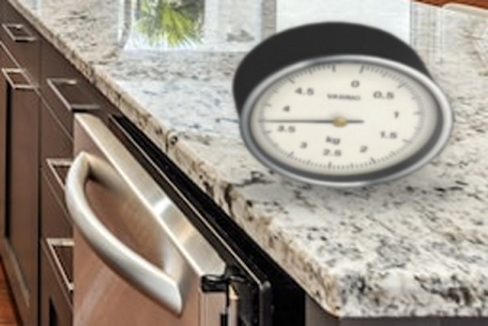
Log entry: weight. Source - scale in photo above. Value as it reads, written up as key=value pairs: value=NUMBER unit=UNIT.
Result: value=3.75 unit=kg
